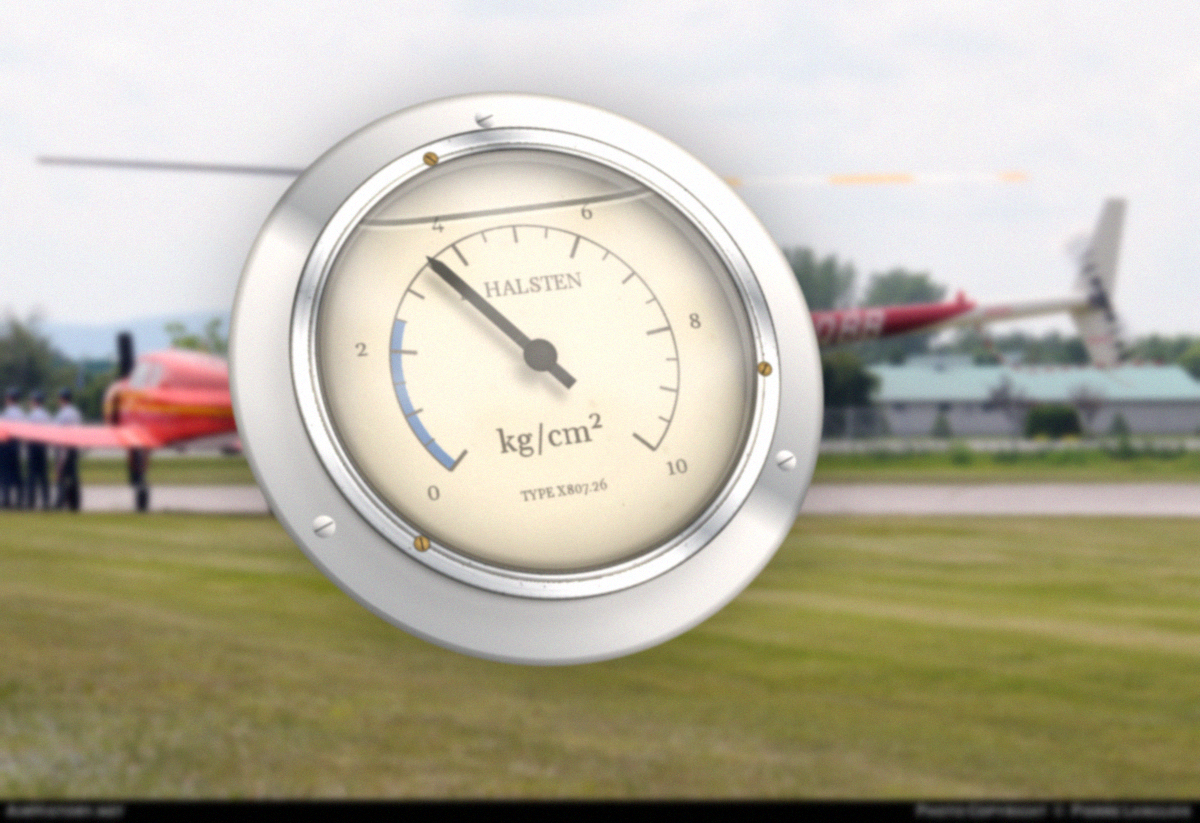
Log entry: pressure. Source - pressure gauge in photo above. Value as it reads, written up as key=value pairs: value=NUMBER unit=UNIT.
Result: value=3.5 unit=kg/cm²
